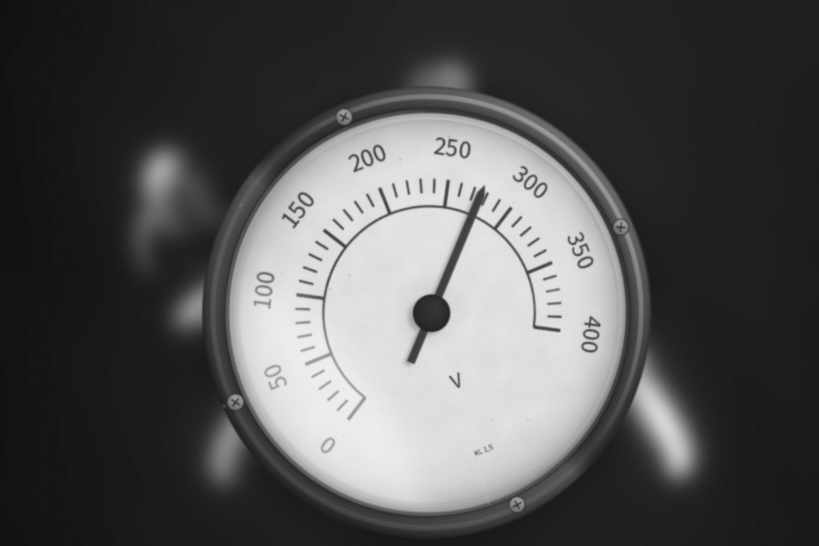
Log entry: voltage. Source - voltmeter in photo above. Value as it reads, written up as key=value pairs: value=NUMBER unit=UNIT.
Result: value=275 unit=V
